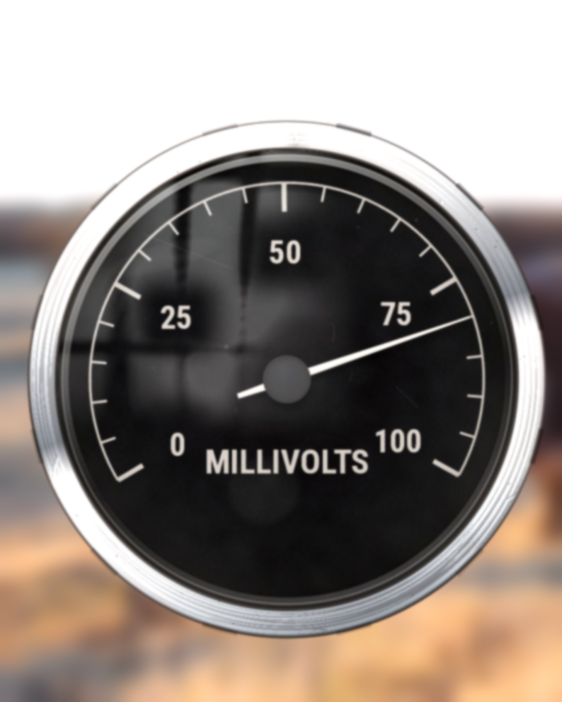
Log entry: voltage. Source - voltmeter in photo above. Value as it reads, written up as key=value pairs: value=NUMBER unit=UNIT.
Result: value=80 unit=mV
